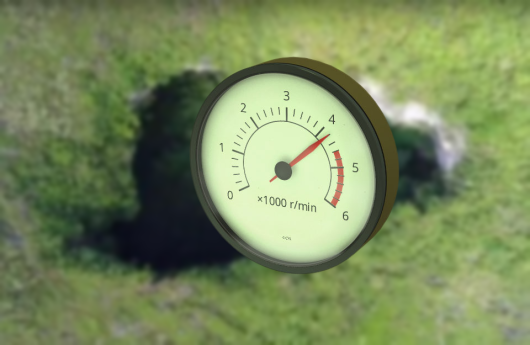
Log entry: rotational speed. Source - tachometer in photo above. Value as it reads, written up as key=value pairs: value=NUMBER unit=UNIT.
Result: value=4200 unit=rpm
